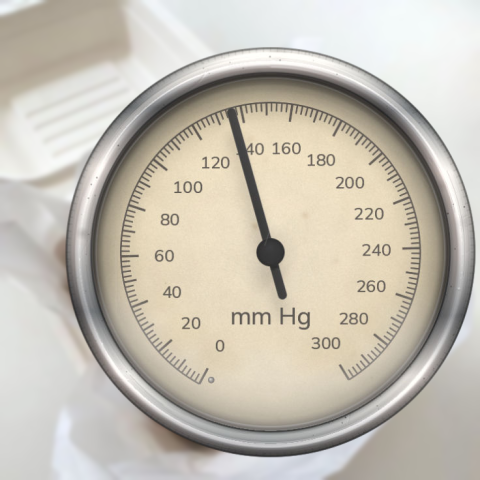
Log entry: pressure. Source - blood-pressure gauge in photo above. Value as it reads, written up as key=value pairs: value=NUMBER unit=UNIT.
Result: value=136 unit=mmHg
